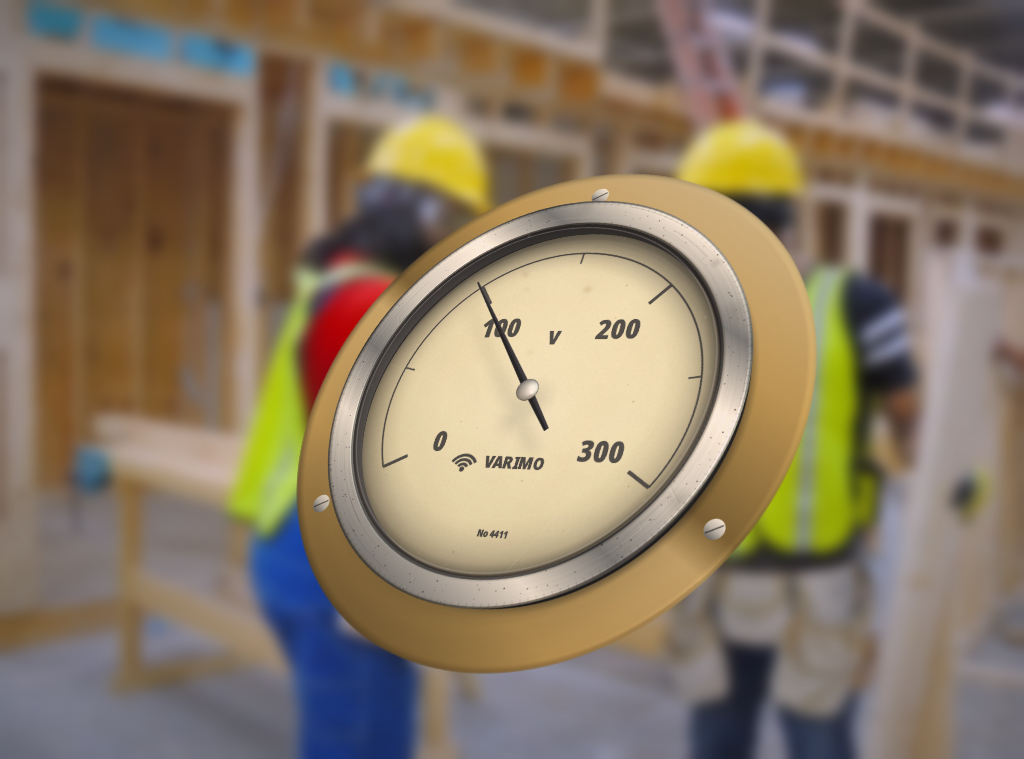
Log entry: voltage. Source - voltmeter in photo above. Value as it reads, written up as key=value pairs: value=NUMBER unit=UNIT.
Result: value=100 unit=V
